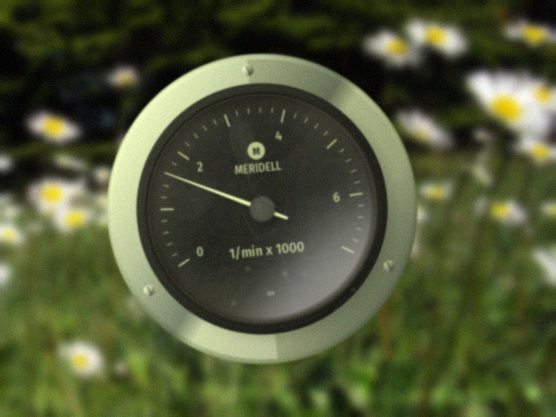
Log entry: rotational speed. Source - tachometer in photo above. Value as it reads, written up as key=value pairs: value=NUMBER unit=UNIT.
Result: value=1600 unit=rpm
